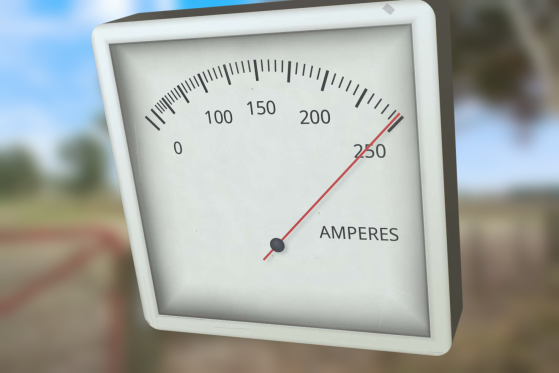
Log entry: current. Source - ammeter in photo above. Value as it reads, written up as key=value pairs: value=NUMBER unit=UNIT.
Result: value=247.5 unit=A
